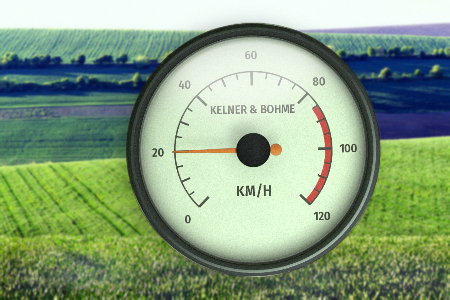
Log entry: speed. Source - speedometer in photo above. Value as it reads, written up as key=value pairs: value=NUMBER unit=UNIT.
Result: value=20 unit=km/h
